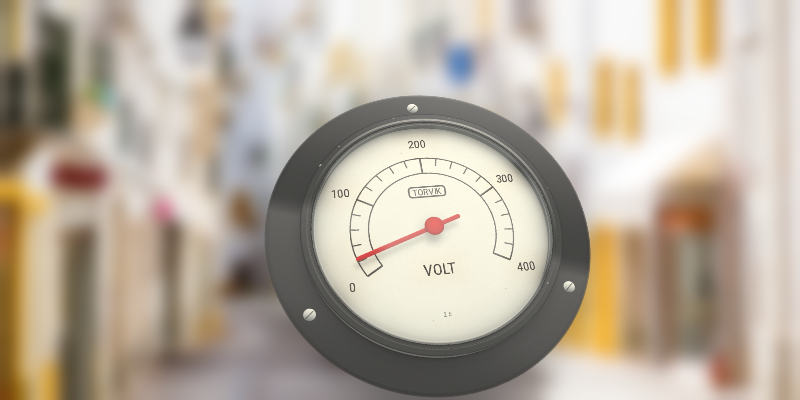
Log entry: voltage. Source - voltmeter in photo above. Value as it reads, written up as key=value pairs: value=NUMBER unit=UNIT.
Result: value=20 unit=V
